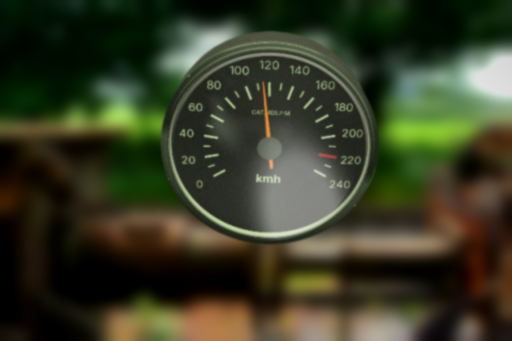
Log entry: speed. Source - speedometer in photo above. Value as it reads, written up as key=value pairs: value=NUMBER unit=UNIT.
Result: value=115 unit=km/h
